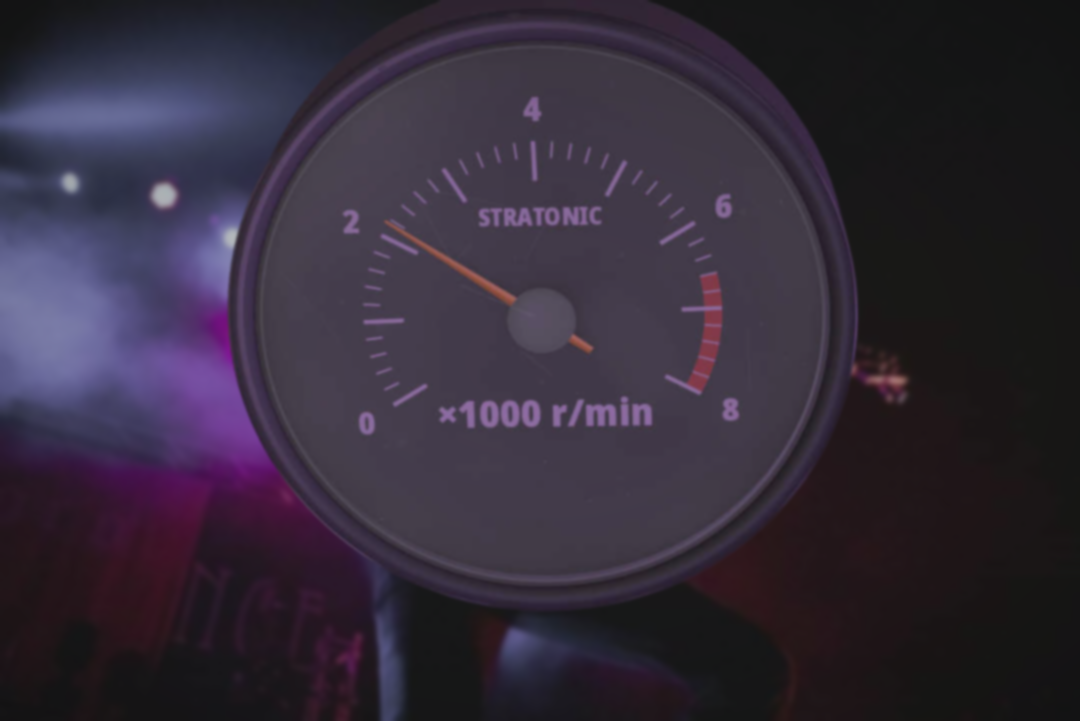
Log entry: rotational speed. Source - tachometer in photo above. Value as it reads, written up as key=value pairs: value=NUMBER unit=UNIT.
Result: value=2200 unit=rpm
